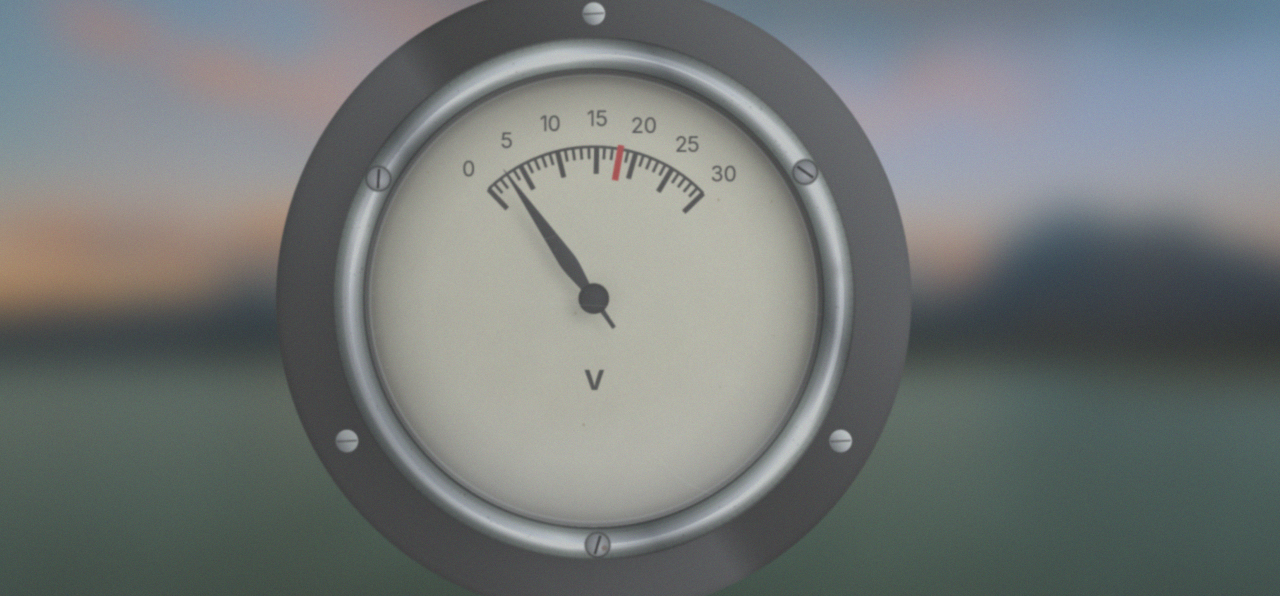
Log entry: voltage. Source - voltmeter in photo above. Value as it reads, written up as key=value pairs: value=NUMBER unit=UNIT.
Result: value=3 unit=V
